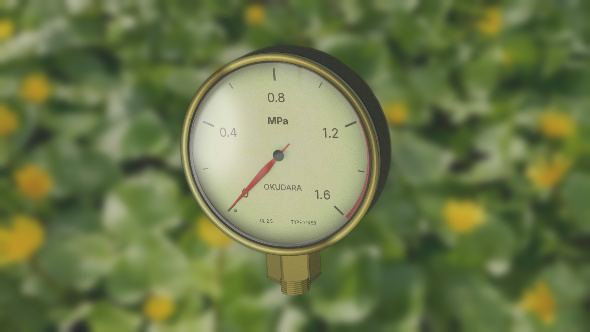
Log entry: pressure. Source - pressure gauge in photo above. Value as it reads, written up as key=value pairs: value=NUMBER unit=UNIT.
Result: value=0 unit=MPa
